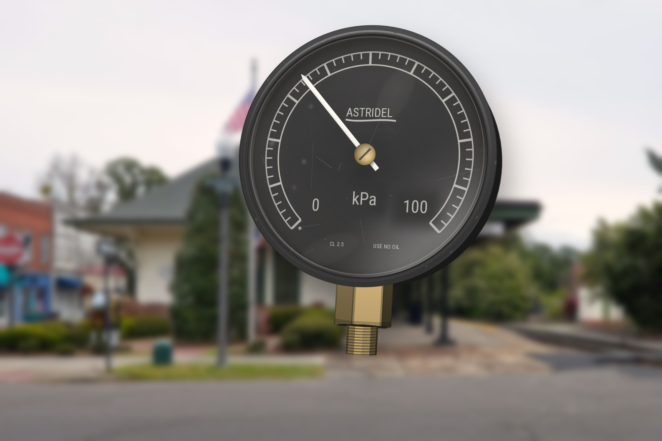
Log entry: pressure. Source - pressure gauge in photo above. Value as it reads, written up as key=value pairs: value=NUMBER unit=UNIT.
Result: value=35 unit=kPa
